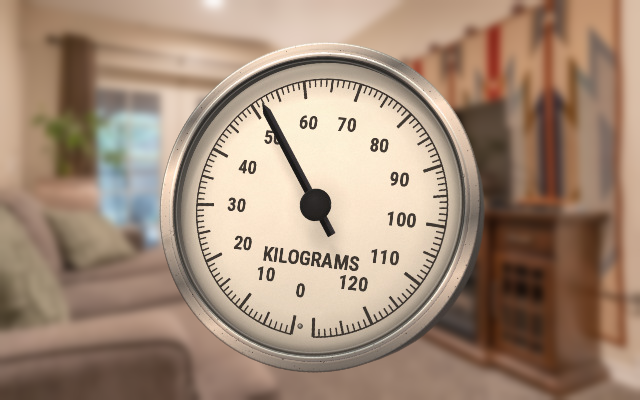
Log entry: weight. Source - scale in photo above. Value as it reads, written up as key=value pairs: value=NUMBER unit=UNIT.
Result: value=52 unit=kg
